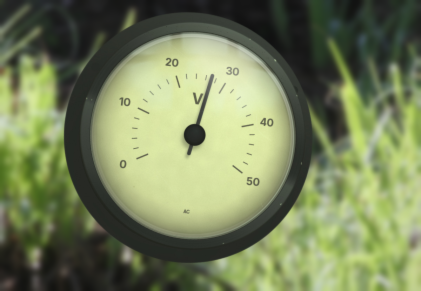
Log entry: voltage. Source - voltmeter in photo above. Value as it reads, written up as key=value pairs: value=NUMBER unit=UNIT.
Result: value=27 unit=V
